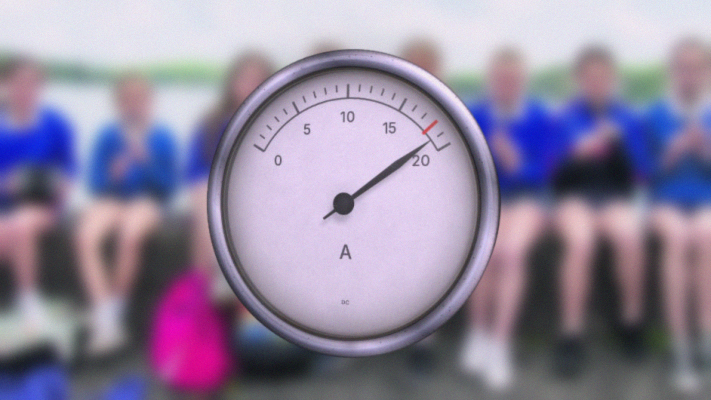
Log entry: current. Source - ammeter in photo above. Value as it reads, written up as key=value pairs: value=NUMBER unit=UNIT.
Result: value=19 unit=A
